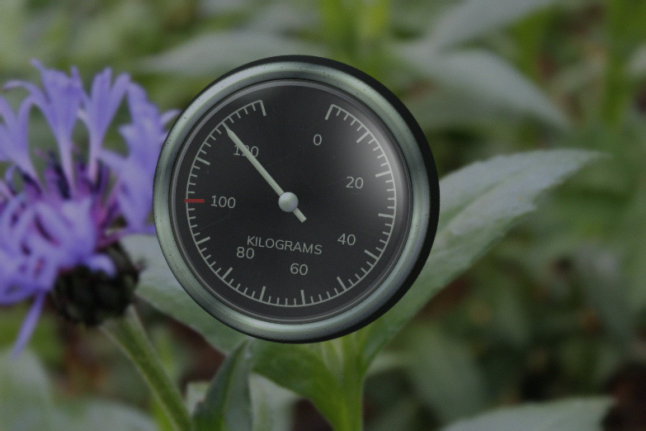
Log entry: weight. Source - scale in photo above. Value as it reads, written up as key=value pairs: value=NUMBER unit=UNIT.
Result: value=120 unit=kg
